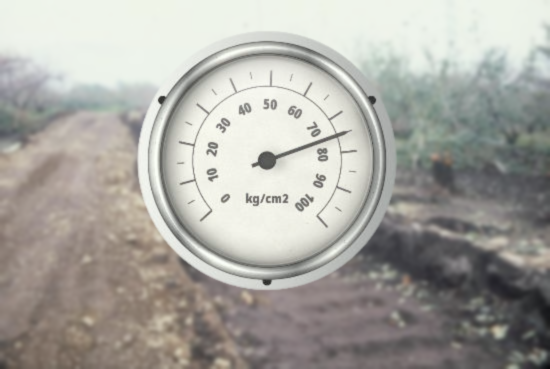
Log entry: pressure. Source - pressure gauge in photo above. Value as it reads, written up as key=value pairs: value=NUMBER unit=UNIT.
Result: value=75 unit=kg/cm²
